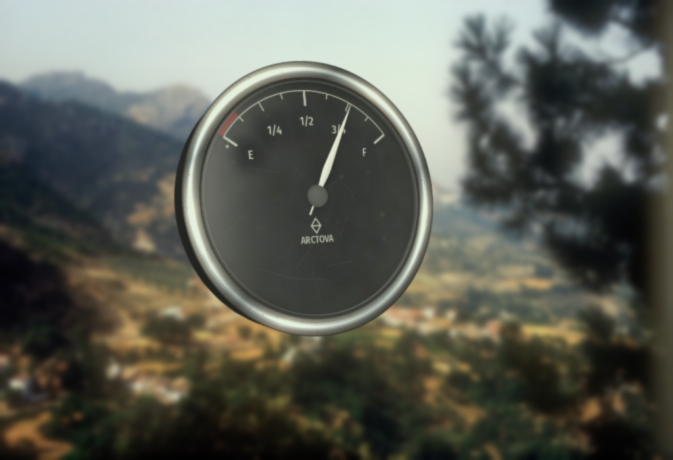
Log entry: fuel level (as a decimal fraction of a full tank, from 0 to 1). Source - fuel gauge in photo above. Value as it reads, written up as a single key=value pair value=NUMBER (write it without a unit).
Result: value=0.75
